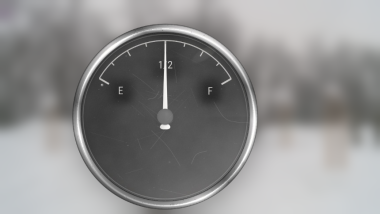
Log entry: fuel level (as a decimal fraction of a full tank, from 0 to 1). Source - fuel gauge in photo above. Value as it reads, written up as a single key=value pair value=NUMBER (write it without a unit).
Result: value=0.5
